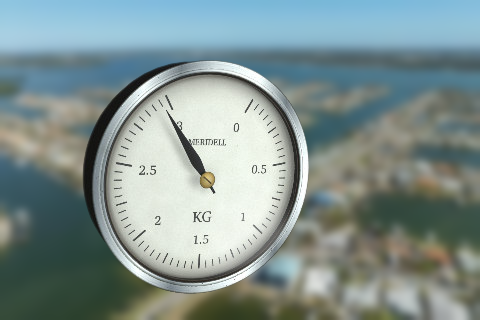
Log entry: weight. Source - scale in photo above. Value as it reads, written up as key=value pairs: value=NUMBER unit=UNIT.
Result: value=2.95 unit=kg
